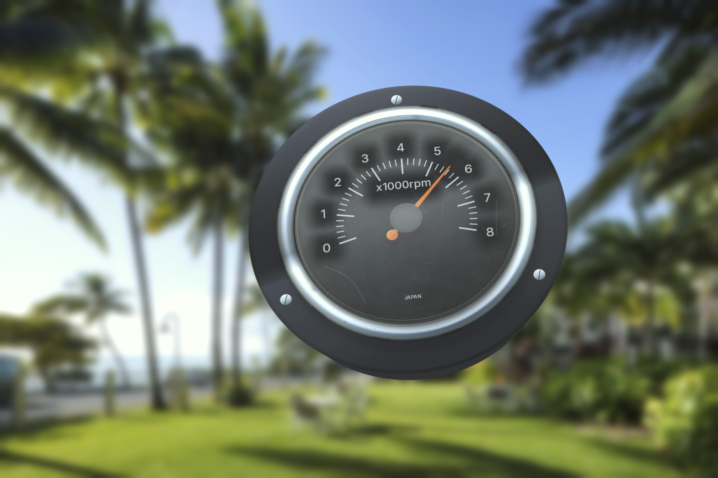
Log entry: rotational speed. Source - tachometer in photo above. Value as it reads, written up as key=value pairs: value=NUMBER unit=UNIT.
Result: value=5600 unit=rpm
